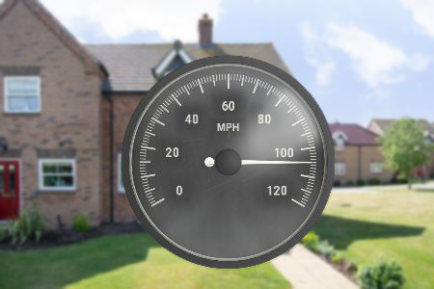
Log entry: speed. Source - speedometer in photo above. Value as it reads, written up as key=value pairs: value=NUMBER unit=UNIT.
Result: value=105 unit=mph
